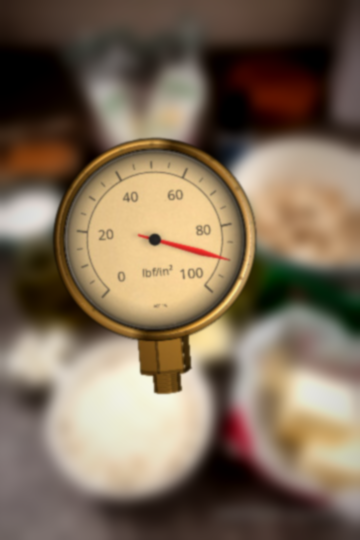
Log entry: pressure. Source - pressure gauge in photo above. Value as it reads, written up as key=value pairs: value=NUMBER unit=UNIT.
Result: value=90 unit=psi
